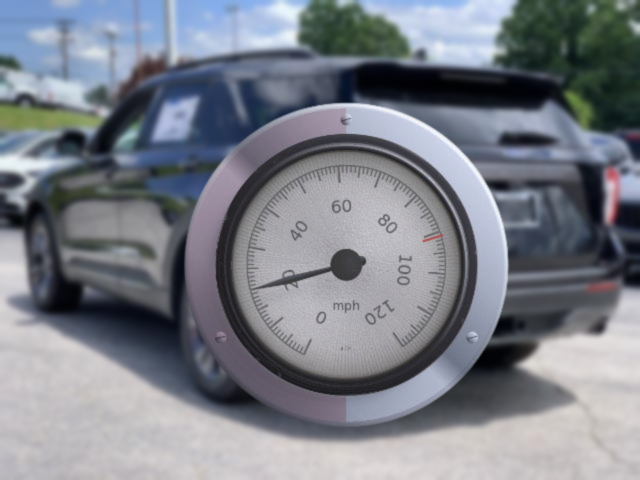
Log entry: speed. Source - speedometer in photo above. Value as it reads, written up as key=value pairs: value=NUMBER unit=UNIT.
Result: value=20 unit=mph
